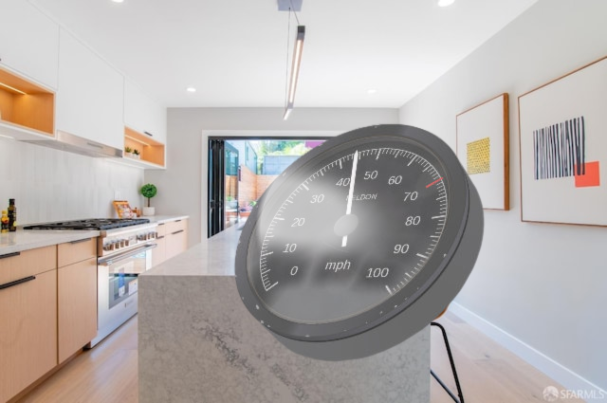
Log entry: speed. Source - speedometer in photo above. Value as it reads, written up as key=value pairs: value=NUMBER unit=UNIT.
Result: value=45 unit=mph
